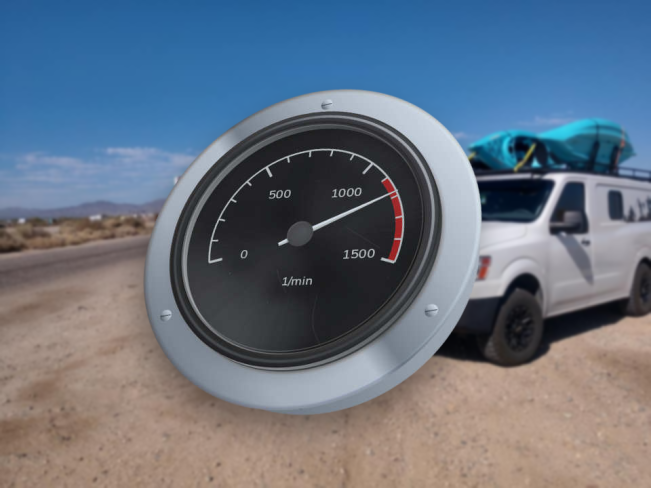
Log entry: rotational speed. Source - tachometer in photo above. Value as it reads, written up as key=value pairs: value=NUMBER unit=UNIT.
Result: value=1200 unit=rpm
